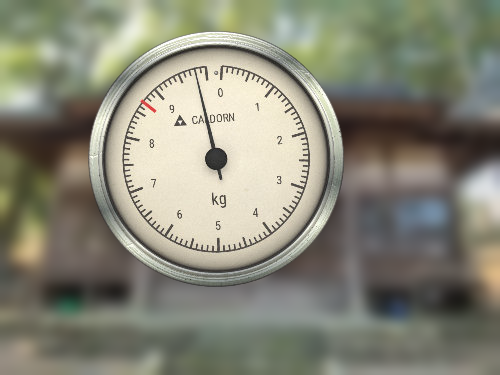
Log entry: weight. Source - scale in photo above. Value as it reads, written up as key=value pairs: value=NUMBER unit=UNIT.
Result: value=9.8 unit=kg
